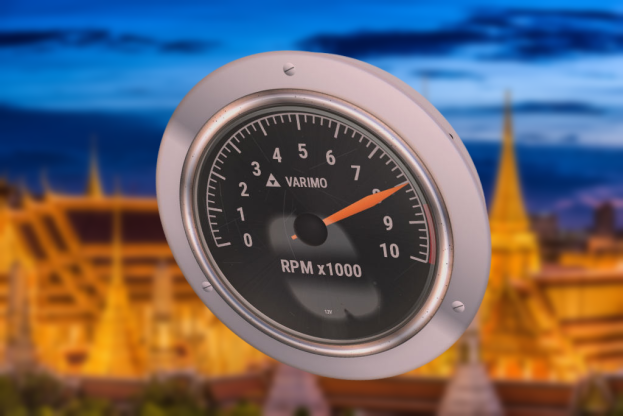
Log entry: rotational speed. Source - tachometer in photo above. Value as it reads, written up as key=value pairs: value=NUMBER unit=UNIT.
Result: value=8000 unit=rpm
